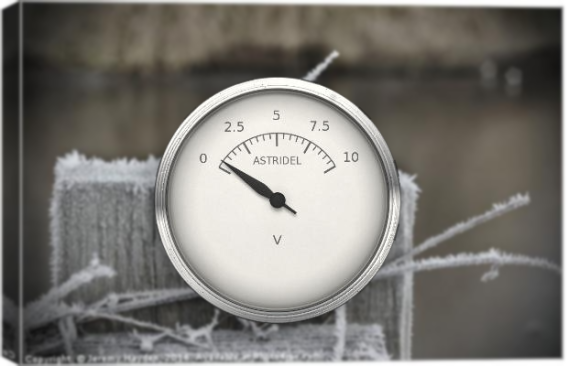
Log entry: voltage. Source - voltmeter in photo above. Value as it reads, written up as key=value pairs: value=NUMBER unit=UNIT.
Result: value=0.5 unit=V
